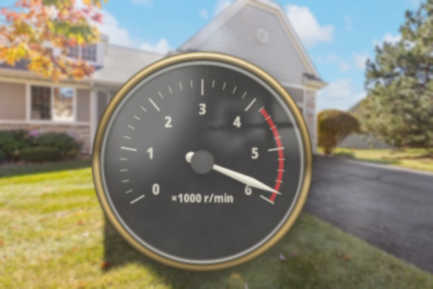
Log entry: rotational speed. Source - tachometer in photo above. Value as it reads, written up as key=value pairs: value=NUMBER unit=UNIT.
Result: value=5800 unit=rpm
